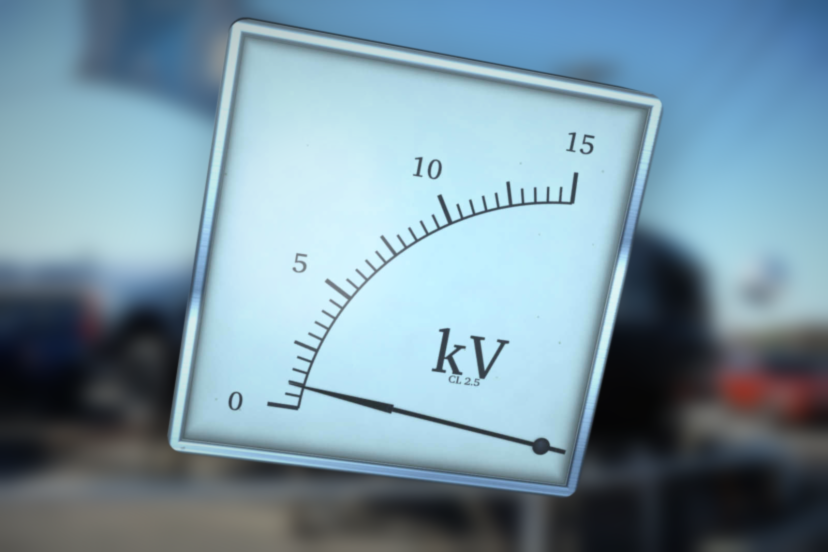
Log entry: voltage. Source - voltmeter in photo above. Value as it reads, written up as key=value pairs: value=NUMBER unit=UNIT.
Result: value=1 unit=kV
